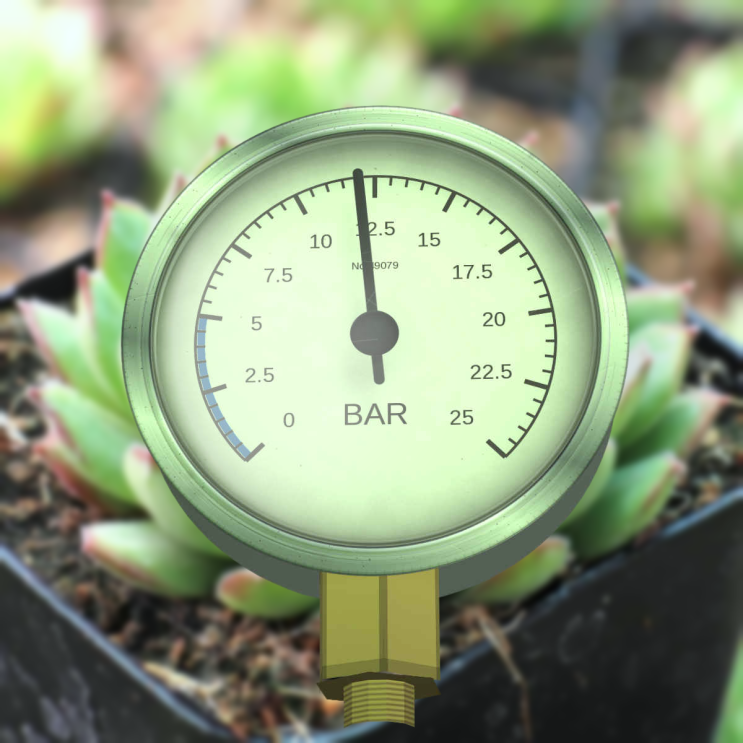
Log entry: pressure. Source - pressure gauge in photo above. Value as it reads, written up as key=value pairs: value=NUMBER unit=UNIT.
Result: value=12 unit=bar
